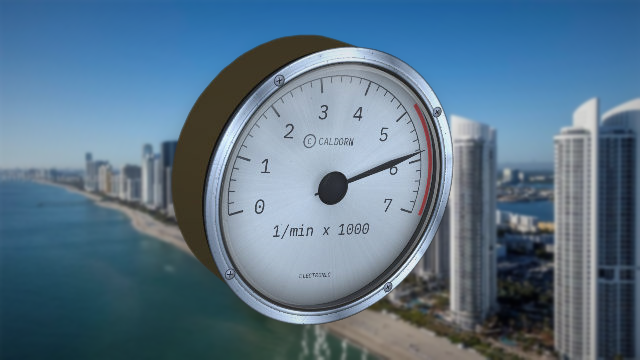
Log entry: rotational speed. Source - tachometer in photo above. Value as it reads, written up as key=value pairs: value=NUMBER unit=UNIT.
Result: value=5800 unit=rpm
